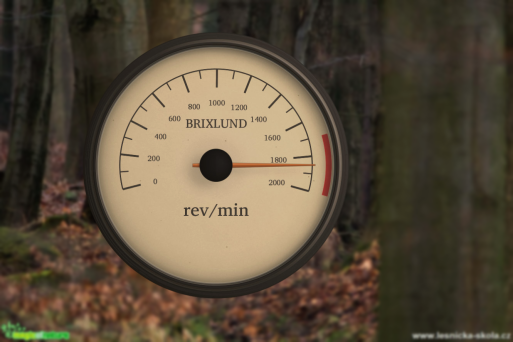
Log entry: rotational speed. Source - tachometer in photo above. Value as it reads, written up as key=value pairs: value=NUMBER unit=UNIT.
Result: value=1850 unit=rpm
